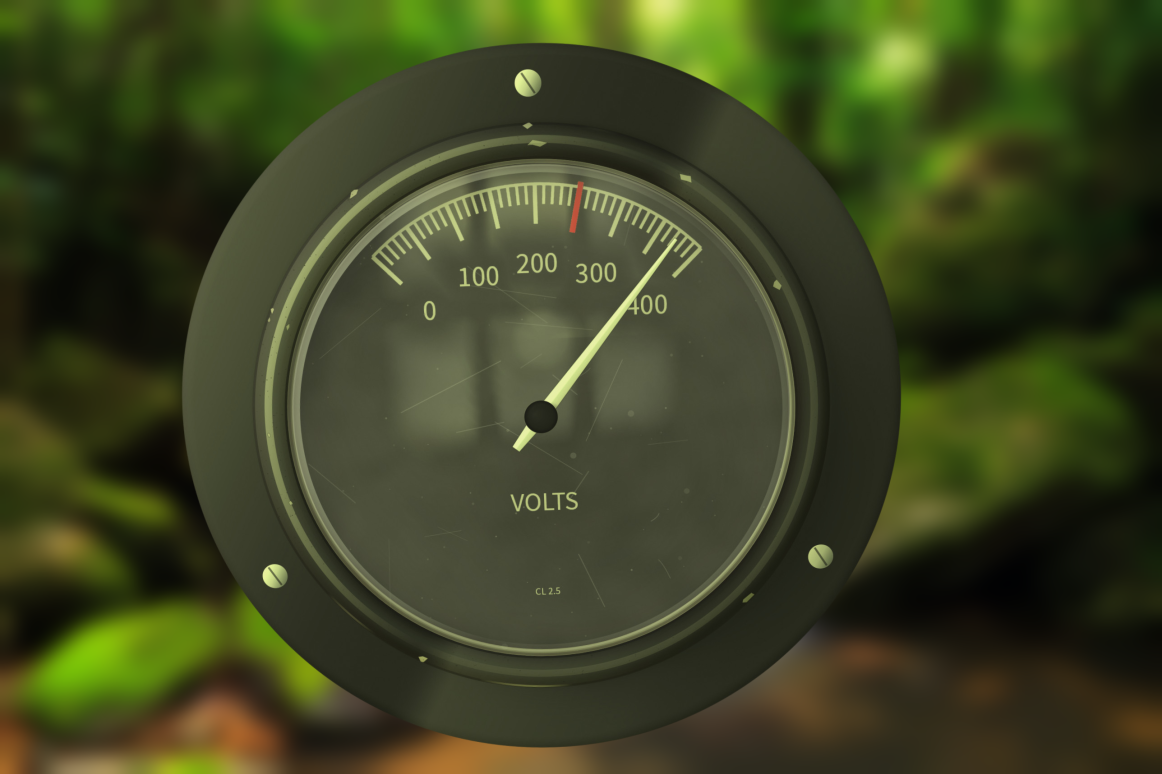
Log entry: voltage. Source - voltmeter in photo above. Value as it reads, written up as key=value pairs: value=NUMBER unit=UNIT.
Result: value=370 unit=V
